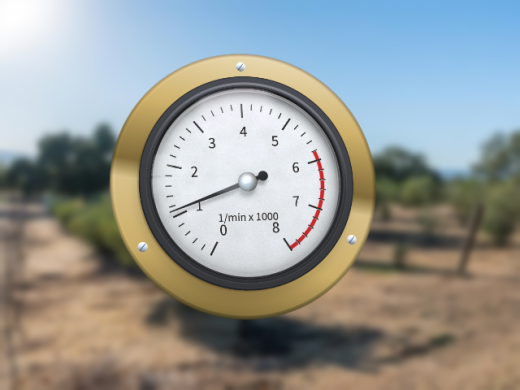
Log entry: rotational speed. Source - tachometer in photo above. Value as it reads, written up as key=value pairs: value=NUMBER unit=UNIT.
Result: value=1100 unit=rpm
